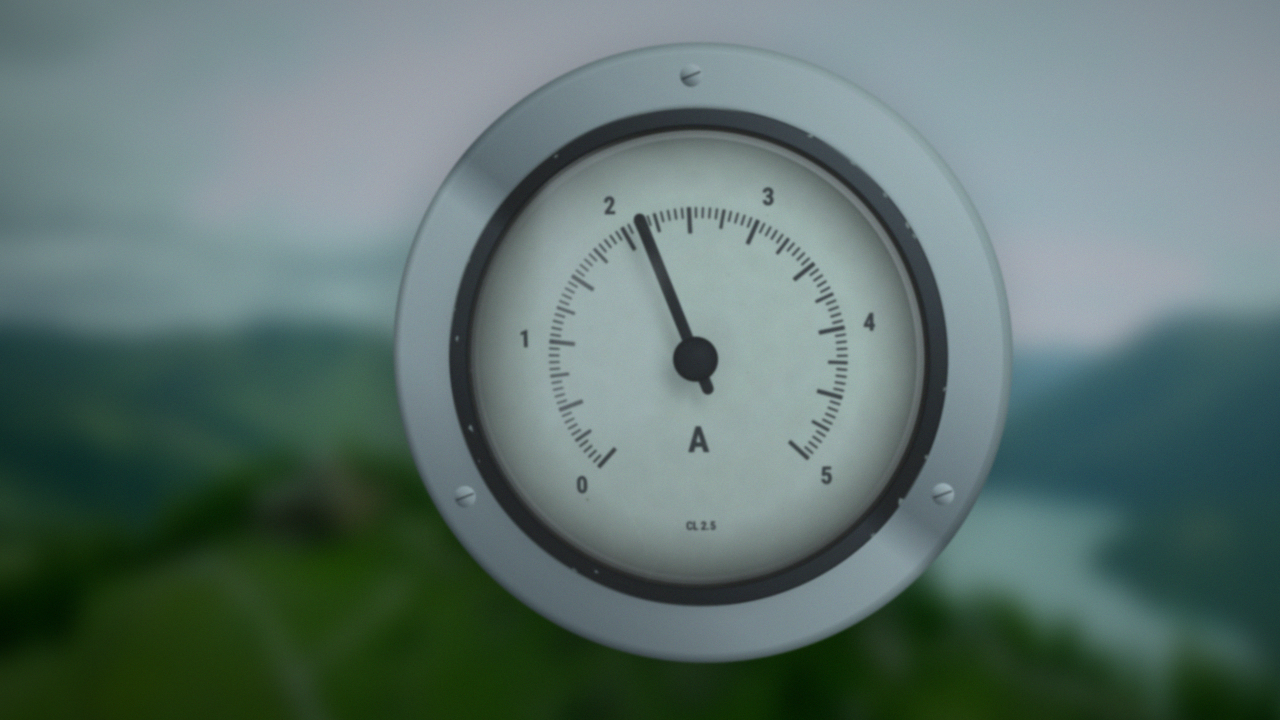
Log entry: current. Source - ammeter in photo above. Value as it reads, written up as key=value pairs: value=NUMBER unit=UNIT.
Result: value=2.15 unit=A
